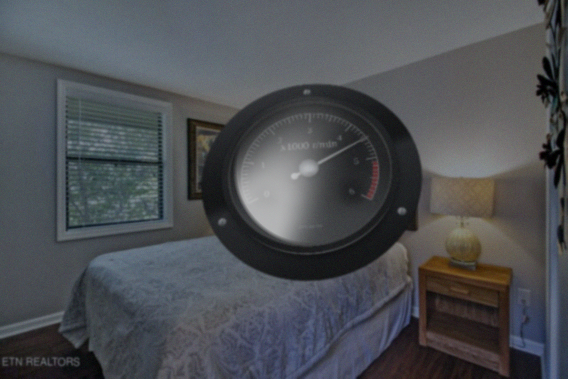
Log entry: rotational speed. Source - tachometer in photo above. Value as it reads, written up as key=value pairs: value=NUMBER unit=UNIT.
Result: value=4500 unit=rpm
